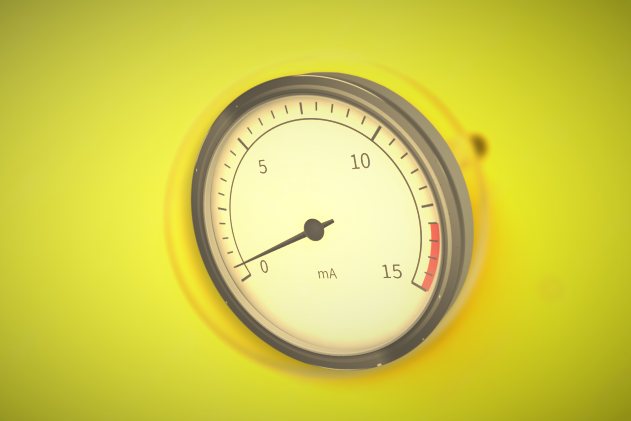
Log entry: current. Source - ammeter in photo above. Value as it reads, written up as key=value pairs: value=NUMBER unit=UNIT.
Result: value=0.5 unit=mA
